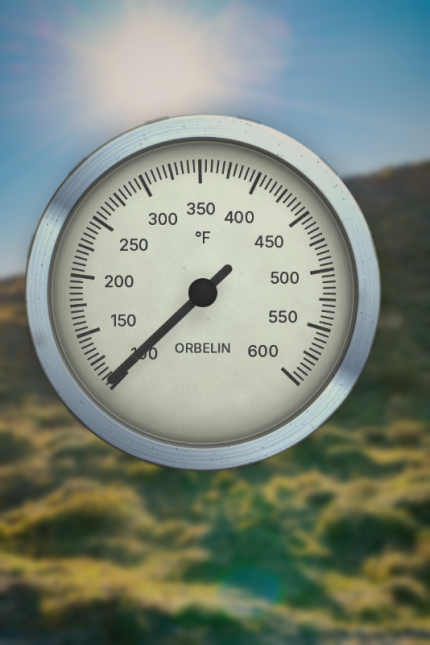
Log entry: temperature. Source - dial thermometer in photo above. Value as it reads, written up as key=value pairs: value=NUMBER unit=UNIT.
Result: value=105 unit=°F
